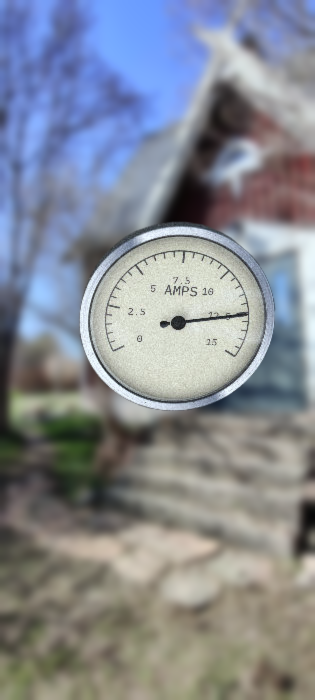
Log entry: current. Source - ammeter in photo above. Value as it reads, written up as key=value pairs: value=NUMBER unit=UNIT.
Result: value=12.5 unit=A
